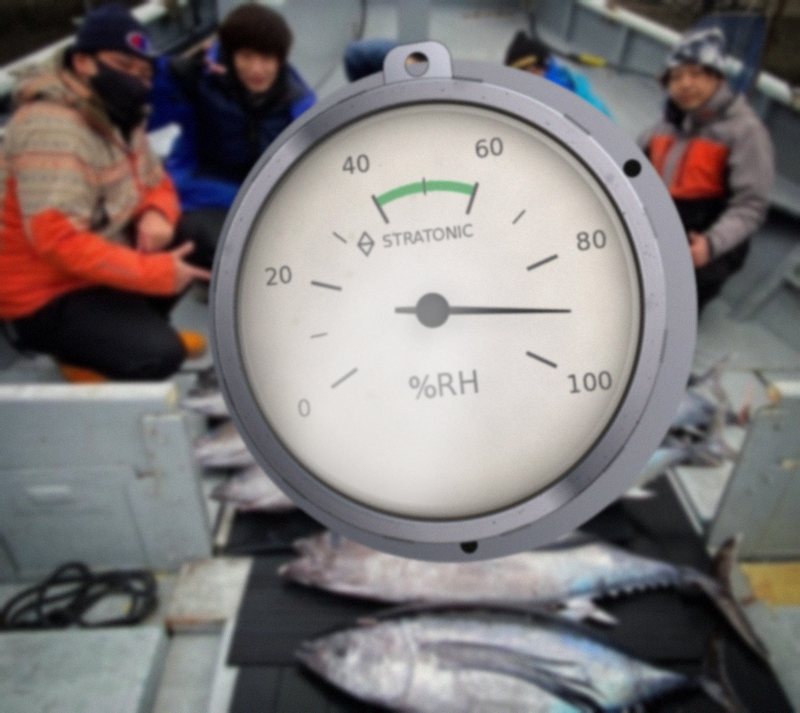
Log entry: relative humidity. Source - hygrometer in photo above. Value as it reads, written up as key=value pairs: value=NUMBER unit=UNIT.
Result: value=90 unit=%
